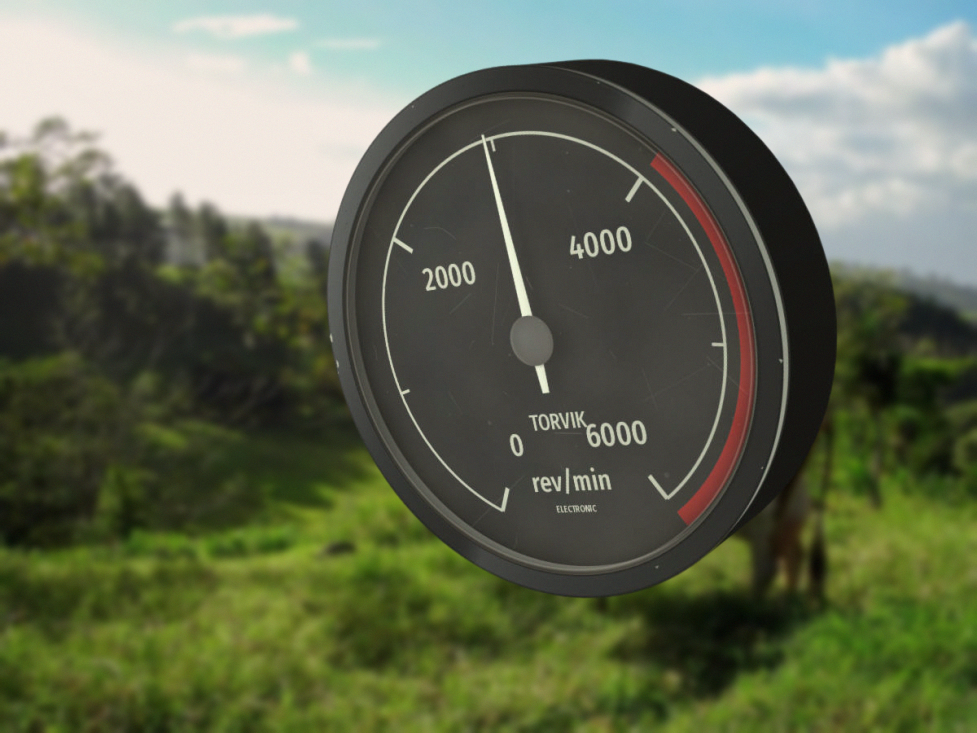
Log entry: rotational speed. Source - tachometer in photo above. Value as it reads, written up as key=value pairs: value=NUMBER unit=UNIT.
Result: value=3000 unit=rpm
